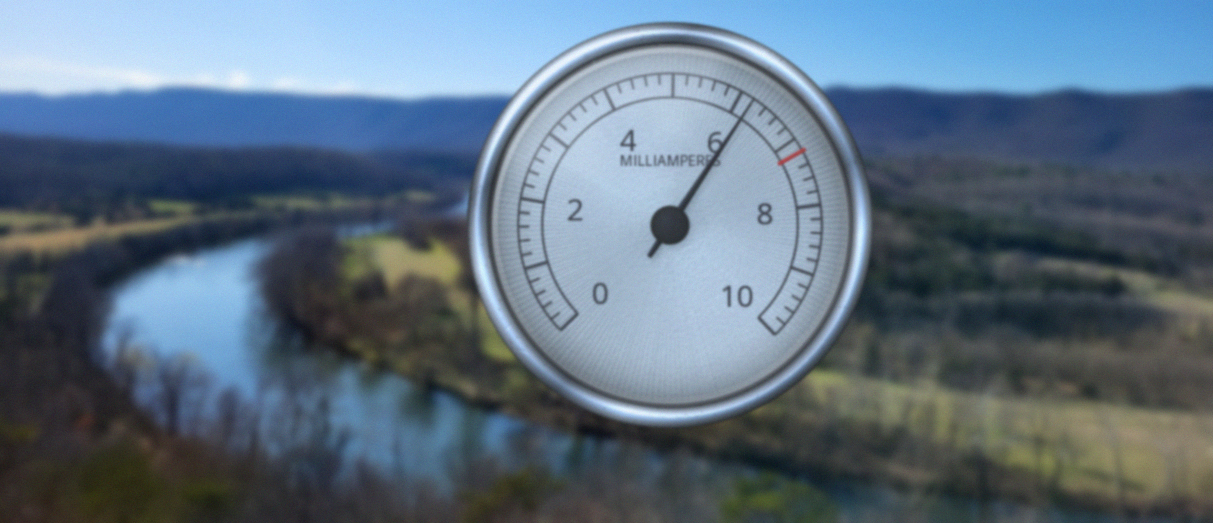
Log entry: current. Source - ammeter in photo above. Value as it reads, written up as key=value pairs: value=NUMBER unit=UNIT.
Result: value=6.2 unit=mA
